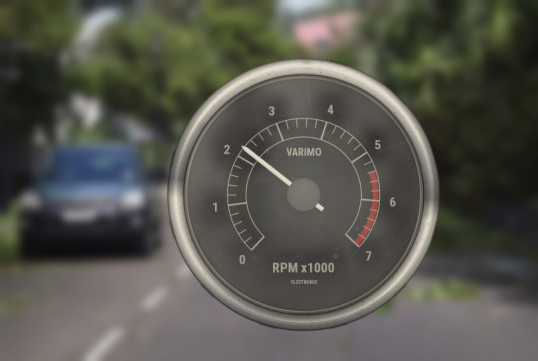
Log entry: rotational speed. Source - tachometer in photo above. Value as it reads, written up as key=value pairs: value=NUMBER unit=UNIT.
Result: value=2200 unit=rpm
